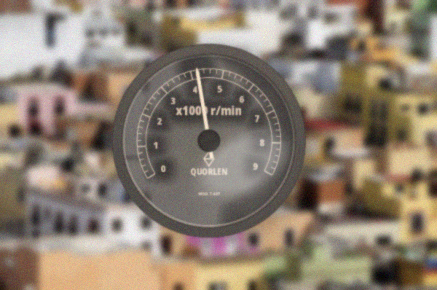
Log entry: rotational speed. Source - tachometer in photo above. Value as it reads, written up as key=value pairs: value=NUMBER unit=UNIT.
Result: value=4200 unit=rpm
